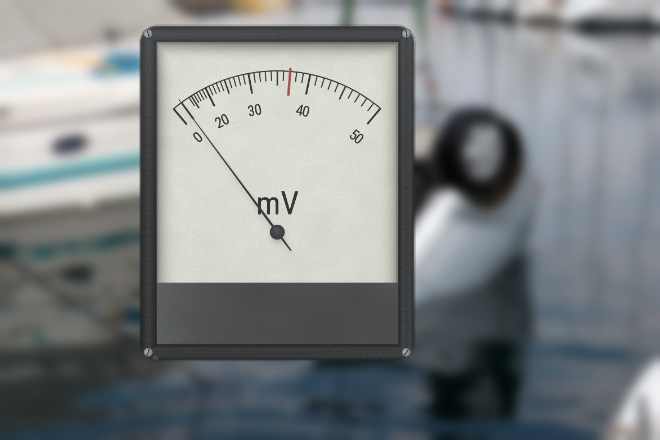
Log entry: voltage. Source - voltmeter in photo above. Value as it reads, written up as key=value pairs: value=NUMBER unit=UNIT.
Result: value=10 unit=mV
